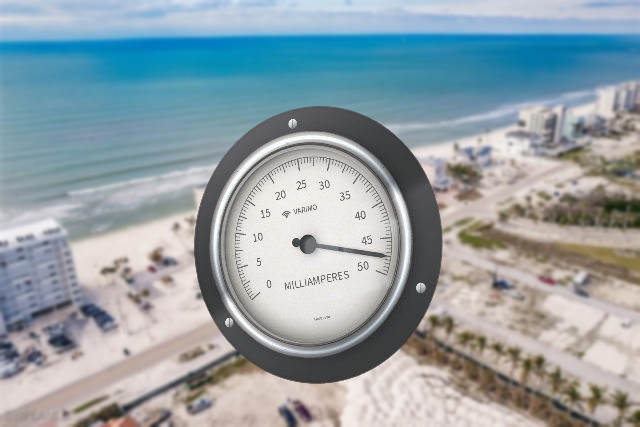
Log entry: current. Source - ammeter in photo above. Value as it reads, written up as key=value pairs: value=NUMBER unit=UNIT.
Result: value=47.5 unit=mA
